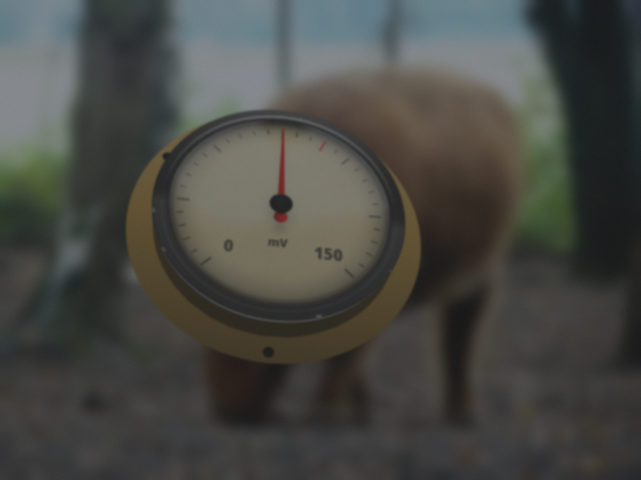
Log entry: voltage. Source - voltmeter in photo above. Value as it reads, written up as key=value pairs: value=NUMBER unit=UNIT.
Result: value=75 unit=mV
